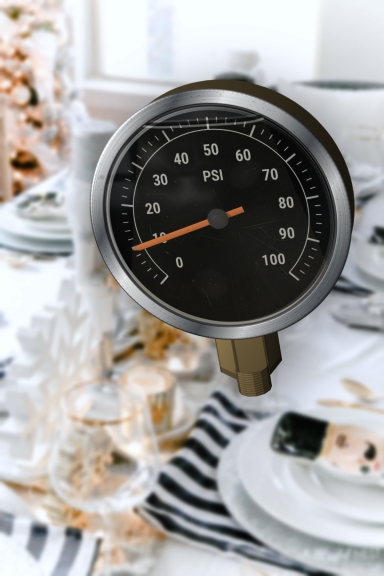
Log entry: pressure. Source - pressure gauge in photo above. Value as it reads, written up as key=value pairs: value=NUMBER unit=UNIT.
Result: value=10 unit=psi
